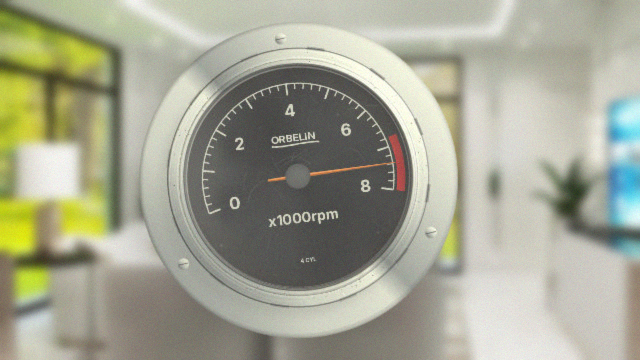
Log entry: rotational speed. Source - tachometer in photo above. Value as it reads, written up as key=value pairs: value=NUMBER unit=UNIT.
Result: value=7400 unit=rpm
